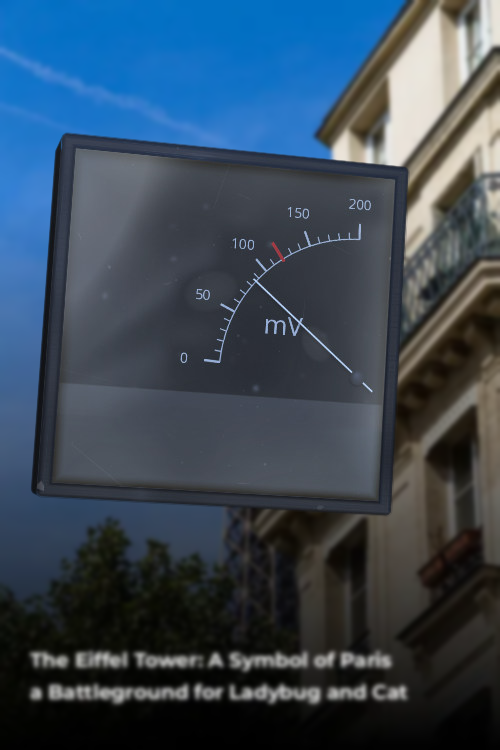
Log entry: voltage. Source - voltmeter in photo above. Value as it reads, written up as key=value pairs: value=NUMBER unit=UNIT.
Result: value=85 unit=mV
